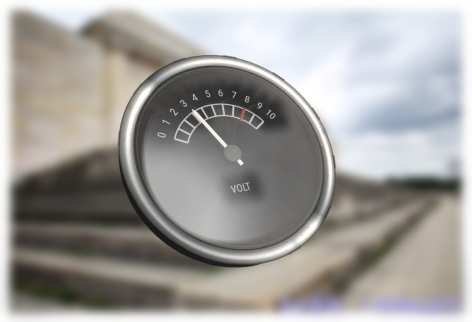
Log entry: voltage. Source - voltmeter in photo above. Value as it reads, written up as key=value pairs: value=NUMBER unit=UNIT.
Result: value=3 unit=V
